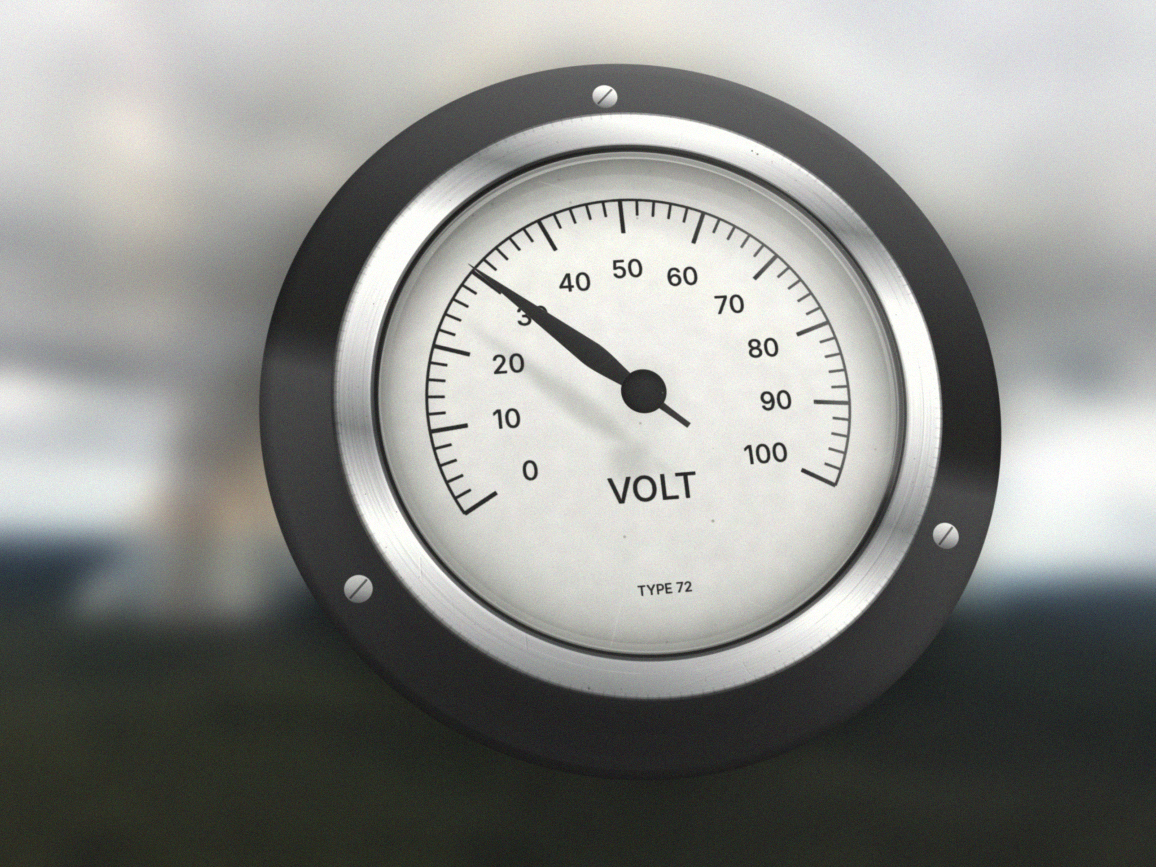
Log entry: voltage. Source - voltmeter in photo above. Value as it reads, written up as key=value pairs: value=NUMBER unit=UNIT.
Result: value=30 unit=V
